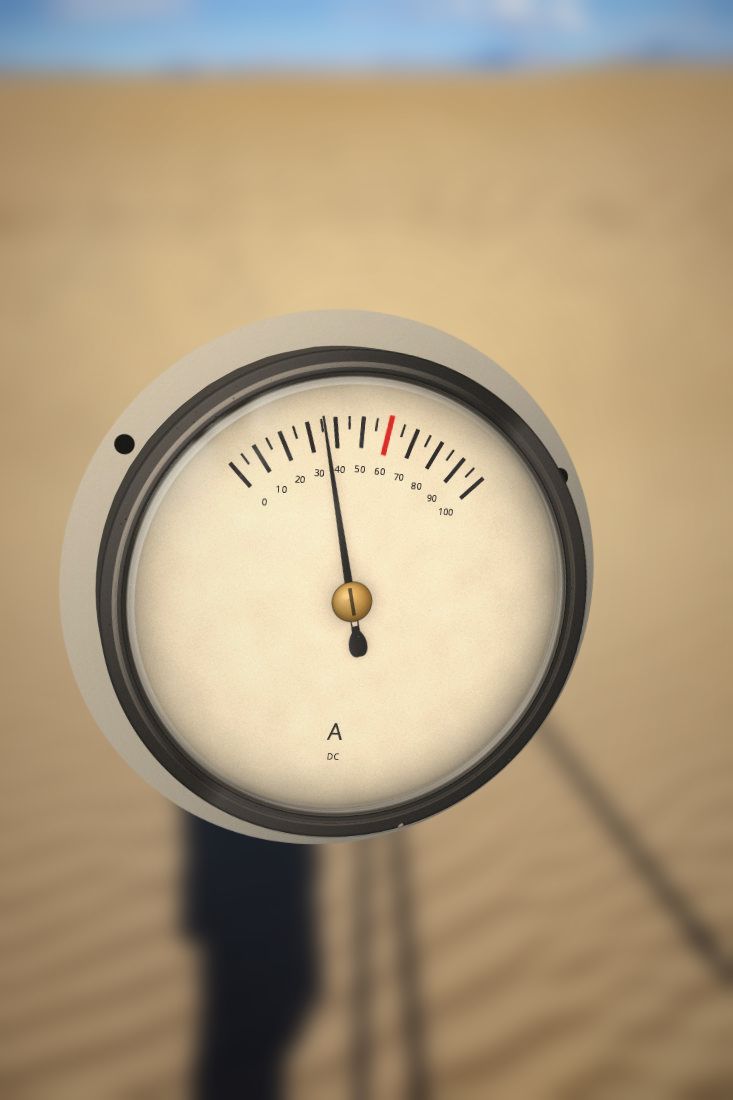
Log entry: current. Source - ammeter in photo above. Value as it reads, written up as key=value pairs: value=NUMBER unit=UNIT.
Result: value=35 unit=A
